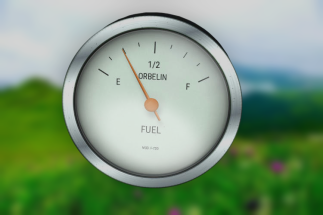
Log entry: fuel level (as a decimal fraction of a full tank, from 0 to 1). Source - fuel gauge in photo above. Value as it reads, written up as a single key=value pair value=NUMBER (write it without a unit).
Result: value=0.25
